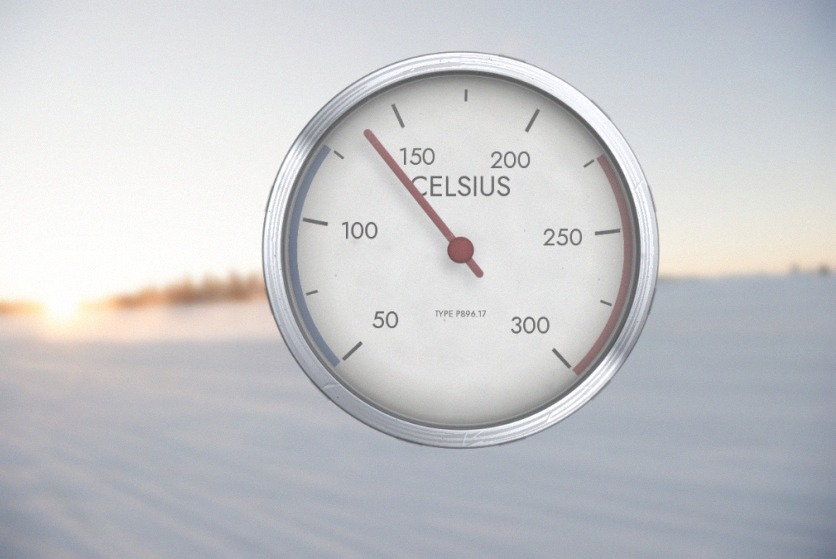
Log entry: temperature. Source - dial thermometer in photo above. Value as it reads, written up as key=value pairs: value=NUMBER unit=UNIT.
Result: value=137.5 unit=°C
